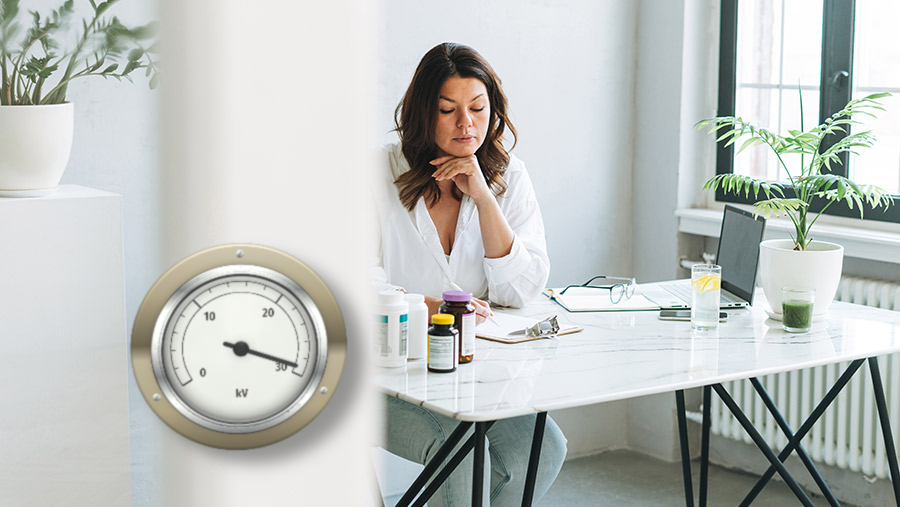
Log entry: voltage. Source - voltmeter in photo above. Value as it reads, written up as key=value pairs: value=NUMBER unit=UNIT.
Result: value=29 unit=kV
